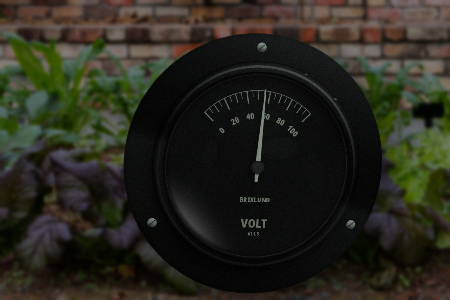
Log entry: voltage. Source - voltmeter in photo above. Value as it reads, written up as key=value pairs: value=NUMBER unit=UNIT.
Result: value=55 unit=V
